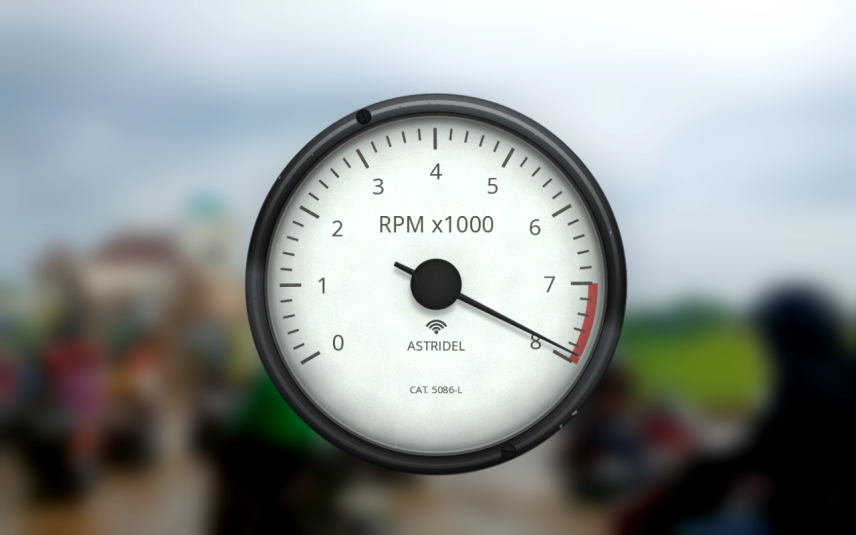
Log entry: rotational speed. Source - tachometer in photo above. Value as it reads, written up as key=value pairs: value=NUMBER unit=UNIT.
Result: value=7900 unit=rpm
